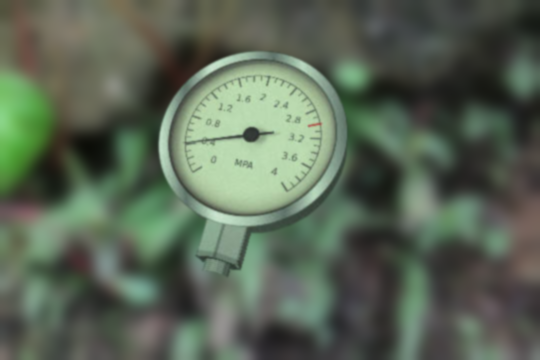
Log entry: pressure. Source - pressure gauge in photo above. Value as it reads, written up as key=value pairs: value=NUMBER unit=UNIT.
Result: value=0.4 unit=MPa
